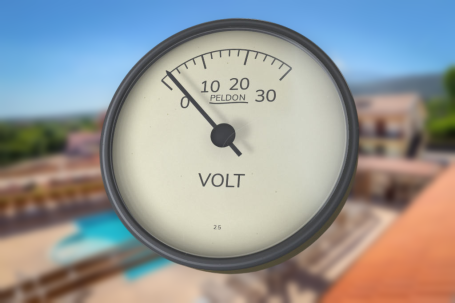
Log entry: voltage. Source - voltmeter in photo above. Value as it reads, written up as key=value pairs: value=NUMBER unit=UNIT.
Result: value=2 unit=V
